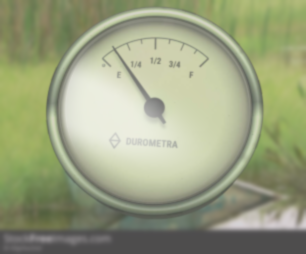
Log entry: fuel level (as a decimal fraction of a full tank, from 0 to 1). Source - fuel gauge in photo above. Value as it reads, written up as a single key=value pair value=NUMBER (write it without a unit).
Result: value=0.125
